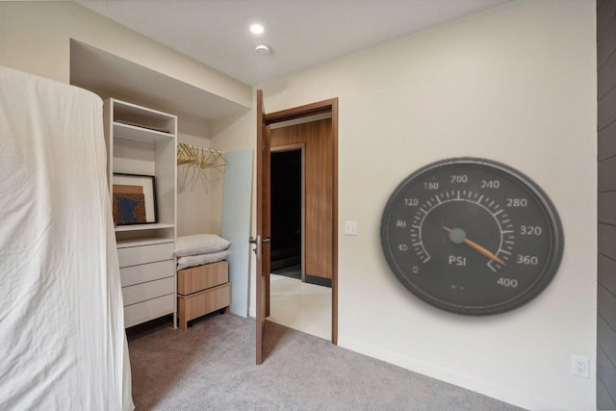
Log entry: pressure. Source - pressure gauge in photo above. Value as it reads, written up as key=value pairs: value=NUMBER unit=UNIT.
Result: value=380 unit=psi
